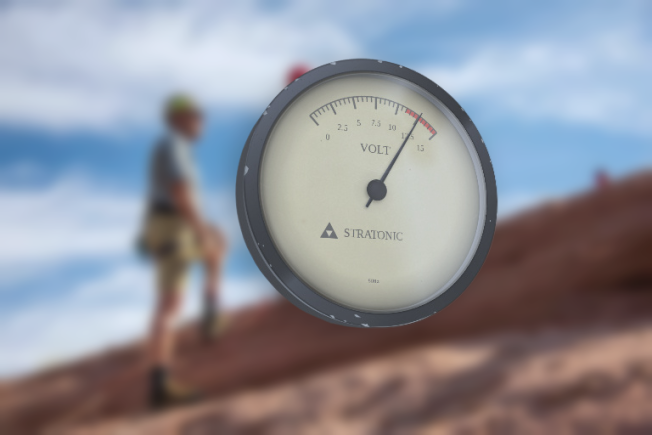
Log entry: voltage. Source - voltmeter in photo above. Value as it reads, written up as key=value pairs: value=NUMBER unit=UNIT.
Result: value=12.5 unit=V
